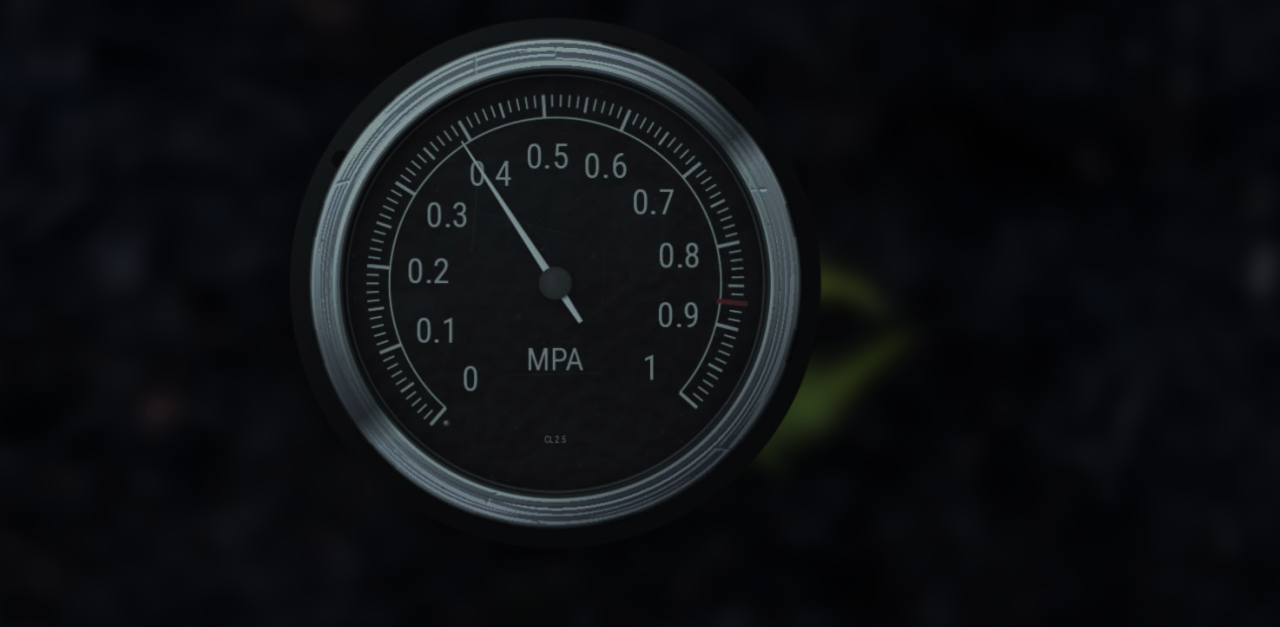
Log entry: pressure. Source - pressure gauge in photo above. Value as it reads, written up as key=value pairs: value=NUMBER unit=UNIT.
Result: value=0.39 unit=MPa
